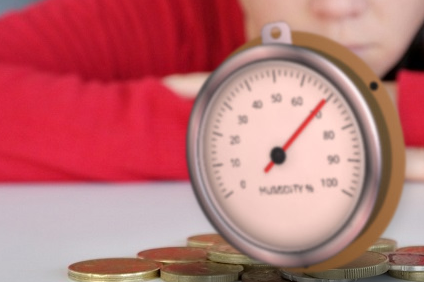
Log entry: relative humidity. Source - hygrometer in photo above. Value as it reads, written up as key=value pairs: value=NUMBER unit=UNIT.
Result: value=70 unit=%
